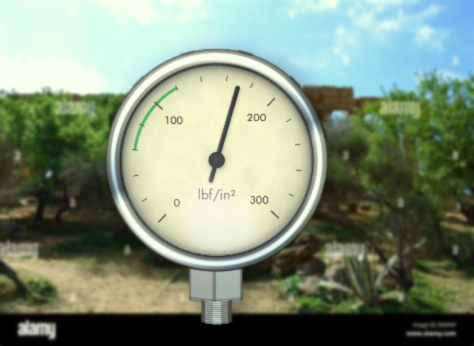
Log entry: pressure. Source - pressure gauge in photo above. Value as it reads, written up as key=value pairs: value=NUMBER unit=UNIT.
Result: value=170 unit=psi
